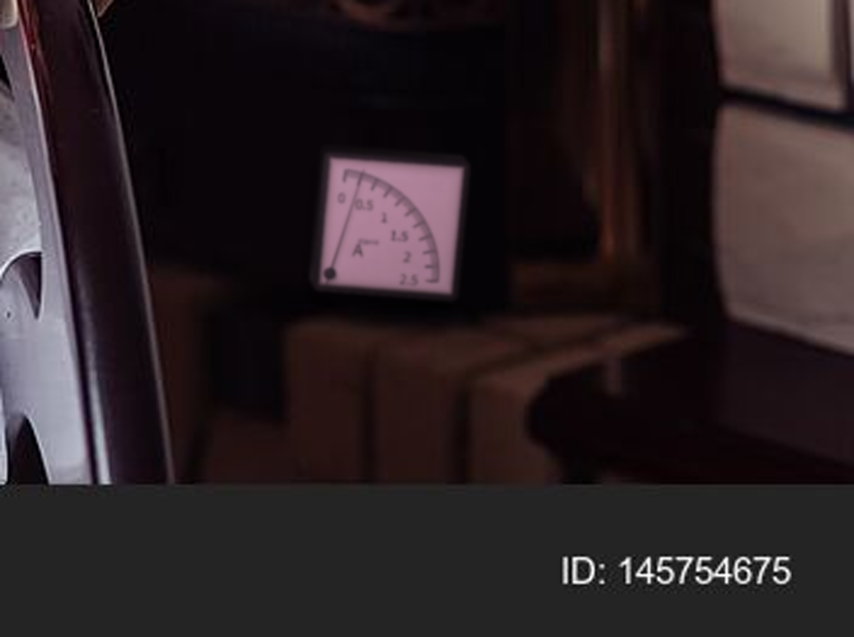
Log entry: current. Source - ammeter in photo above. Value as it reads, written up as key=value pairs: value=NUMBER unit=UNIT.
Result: value=0.25 unit=A
